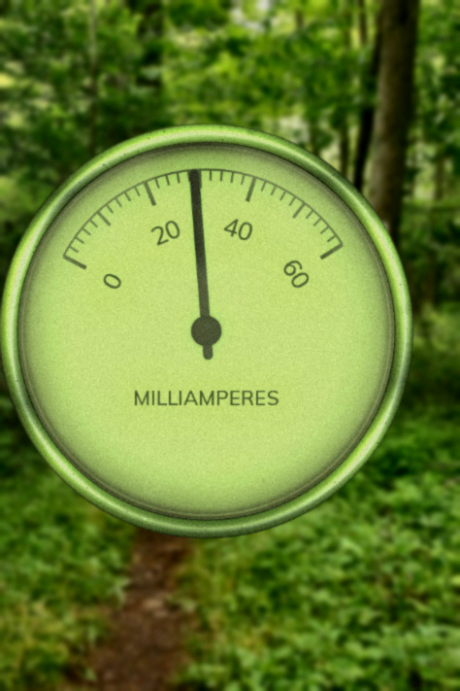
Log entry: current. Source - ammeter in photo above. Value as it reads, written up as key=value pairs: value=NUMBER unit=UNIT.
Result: value=29 unit=mA
